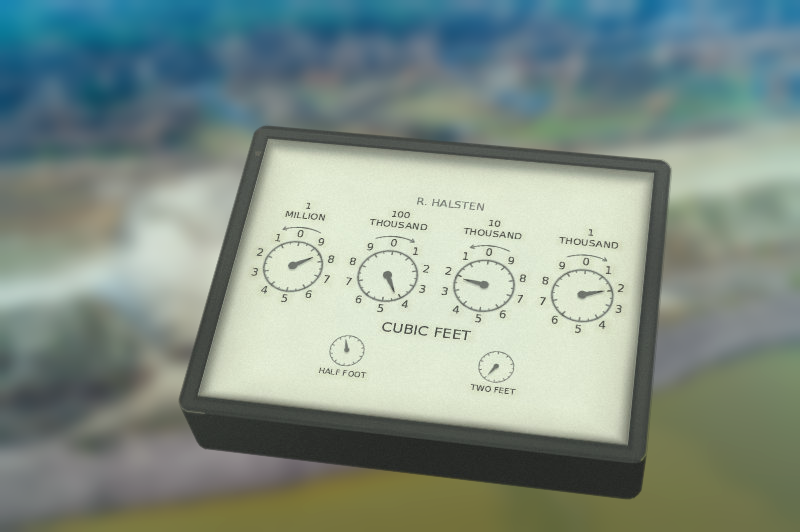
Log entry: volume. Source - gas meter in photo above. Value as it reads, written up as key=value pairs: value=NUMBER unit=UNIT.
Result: value=842200 unit=ft³
